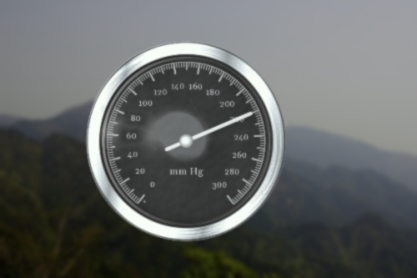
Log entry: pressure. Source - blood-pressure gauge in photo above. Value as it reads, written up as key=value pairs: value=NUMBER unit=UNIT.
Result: value=220 unit=mmHg
